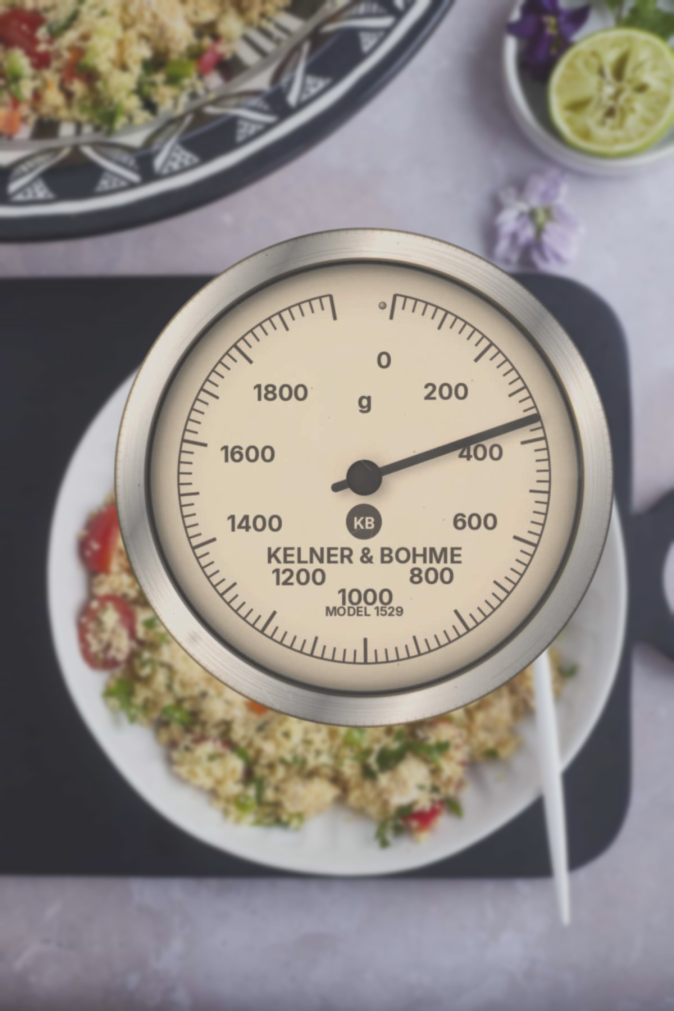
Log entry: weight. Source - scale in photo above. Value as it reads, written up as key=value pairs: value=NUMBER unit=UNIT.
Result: value=360 unit=g
